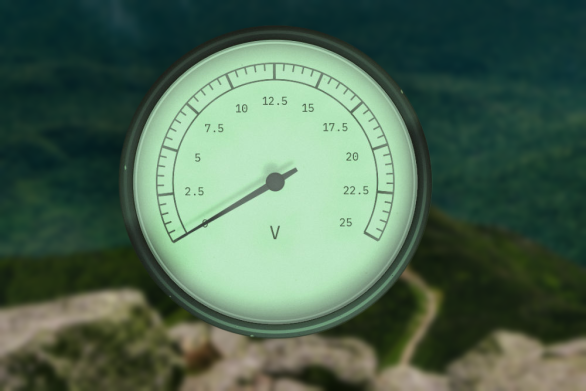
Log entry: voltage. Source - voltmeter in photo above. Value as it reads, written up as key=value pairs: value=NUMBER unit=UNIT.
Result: value=0 unit=V
